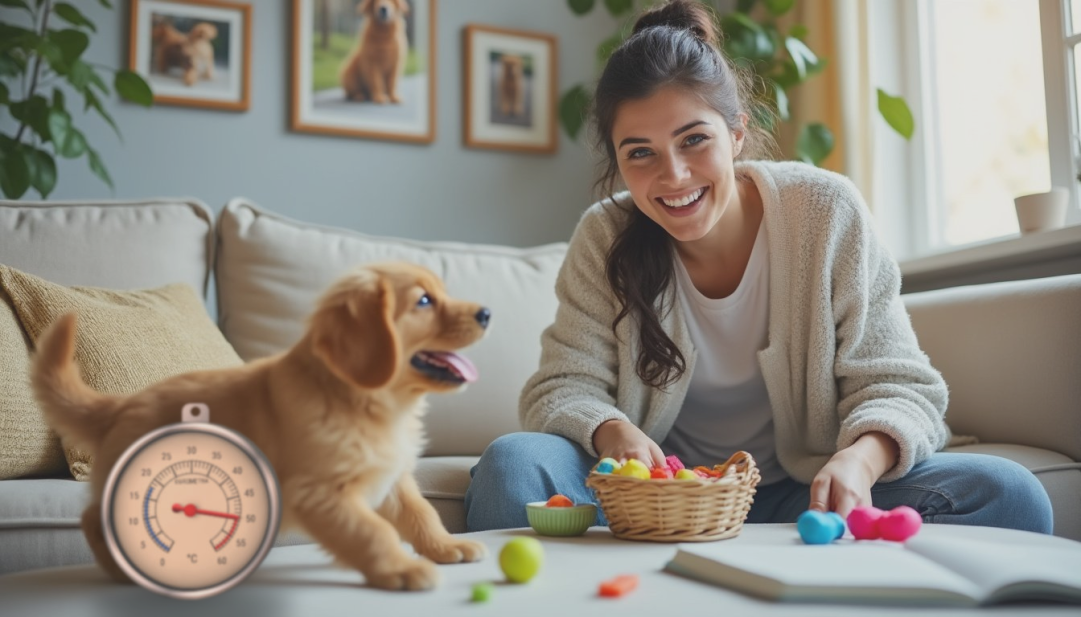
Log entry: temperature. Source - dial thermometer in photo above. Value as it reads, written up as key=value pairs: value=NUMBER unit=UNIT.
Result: value=50 unit=°C
